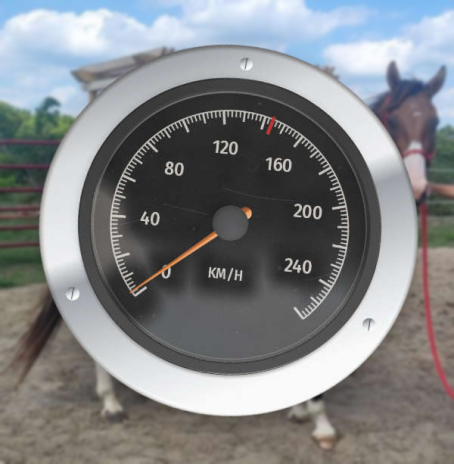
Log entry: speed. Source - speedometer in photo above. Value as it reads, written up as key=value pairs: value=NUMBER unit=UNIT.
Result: value=2 unit=km/h
